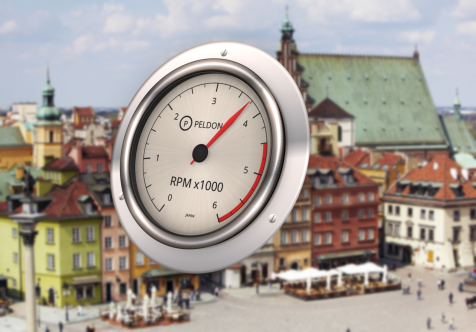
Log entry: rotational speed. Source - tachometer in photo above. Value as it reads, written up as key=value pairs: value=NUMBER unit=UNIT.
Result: value=3750 unit=rpm
